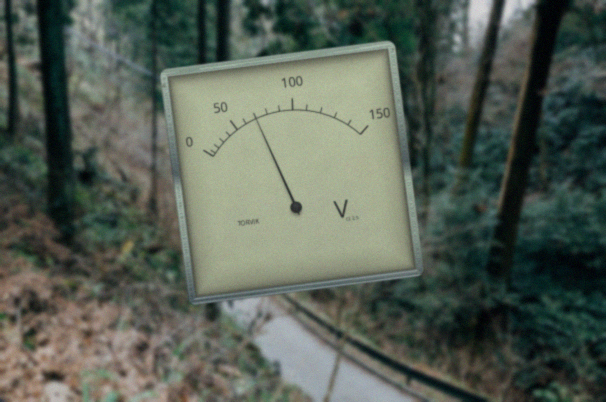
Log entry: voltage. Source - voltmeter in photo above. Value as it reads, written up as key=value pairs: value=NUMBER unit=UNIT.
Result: value=70 unit=V
